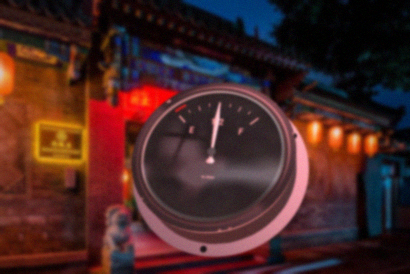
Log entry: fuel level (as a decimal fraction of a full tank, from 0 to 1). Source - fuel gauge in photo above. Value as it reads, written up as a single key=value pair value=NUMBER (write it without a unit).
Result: value=0.5
